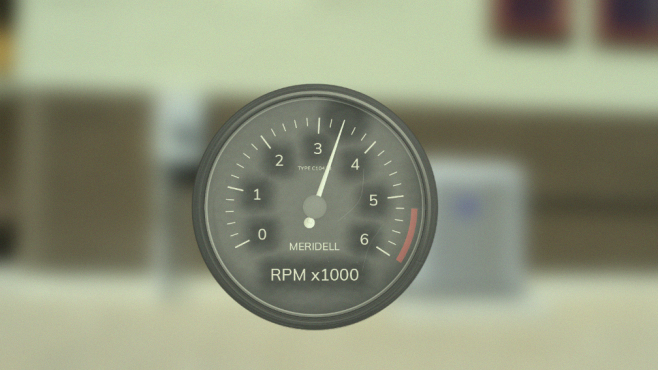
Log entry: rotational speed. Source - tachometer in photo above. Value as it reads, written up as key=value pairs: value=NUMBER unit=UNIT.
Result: value=3400 unit=rpm
